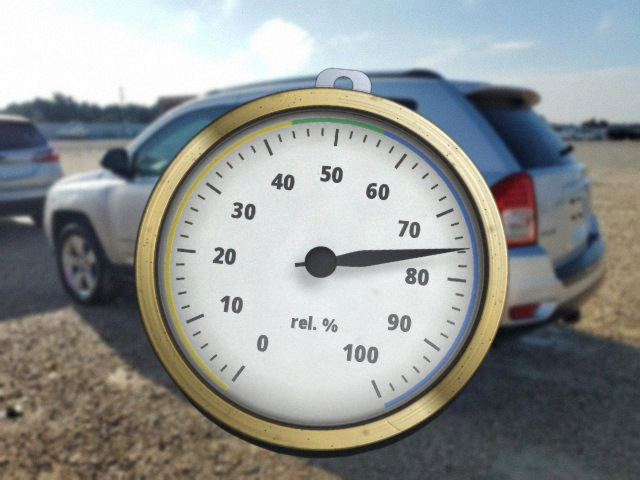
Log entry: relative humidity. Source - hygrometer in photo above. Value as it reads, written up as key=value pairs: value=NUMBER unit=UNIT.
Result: value=76 unit=%
